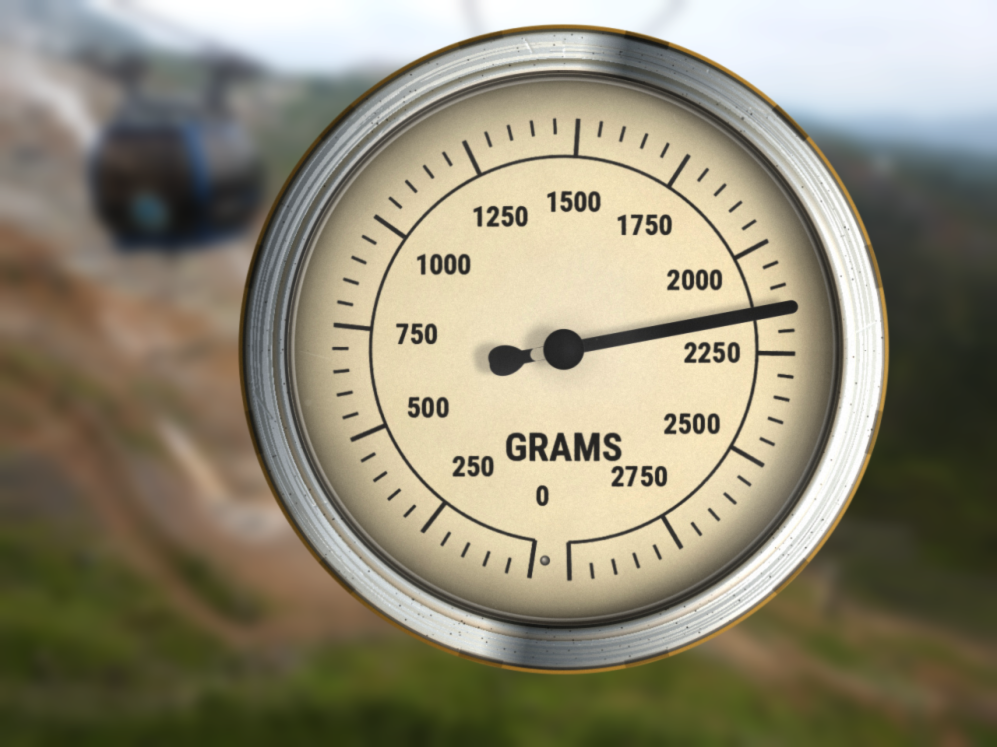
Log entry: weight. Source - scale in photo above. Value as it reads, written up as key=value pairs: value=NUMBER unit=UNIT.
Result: value=2150 unit=g
